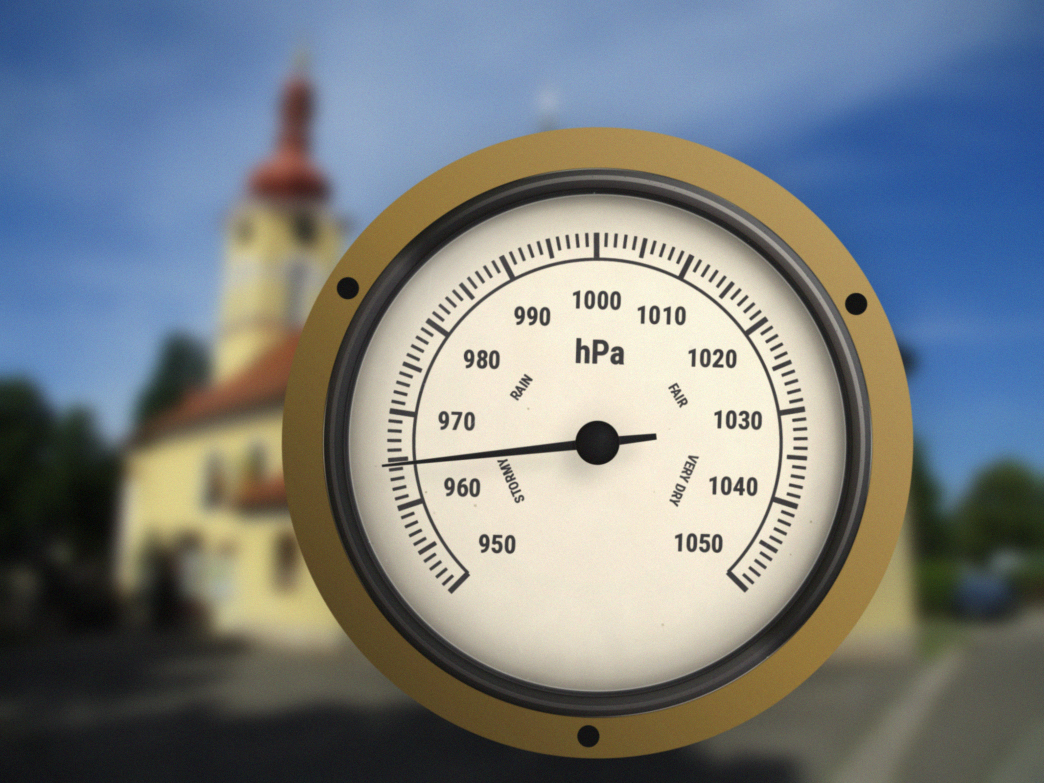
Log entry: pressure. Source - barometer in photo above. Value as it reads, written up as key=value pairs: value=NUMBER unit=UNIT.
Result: value=964.5 unit=hPa
